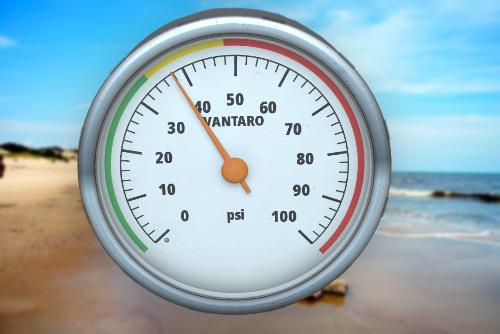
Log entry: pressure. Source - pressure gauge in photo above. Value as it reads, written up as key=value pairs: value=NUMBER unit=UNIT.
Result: value=38 unit=psi
